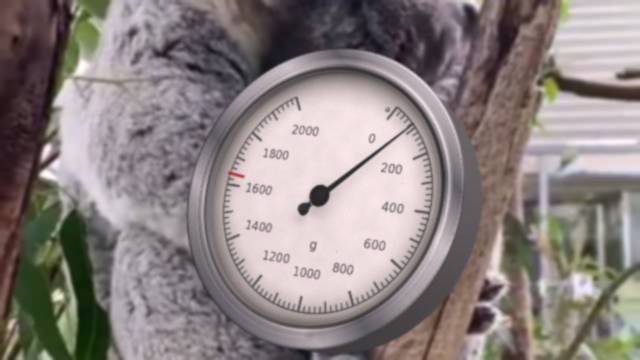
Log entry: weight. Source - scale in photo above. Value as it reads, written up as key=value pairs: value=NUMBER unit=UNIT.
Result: value=100 unit=g
